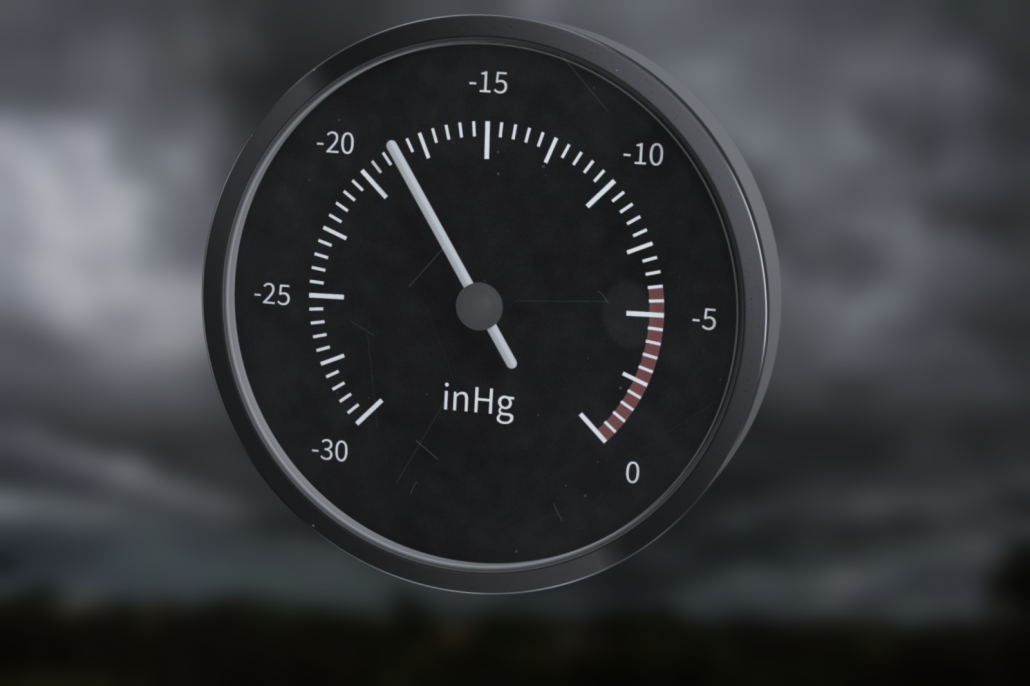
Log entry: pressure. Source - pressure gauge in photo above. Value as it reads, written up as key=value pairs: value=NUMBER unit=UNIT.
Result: value=-18.5 unit=inHg
